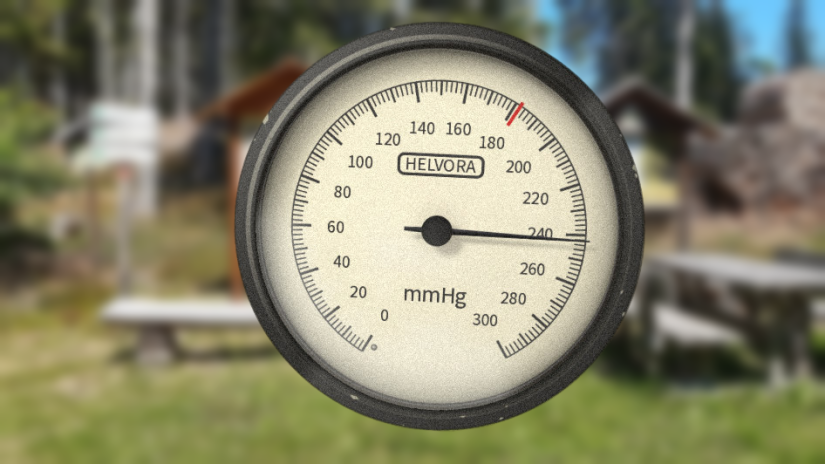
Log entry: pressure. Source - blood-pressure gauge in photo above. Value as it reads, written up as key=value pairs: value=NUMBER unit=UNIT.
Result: value=242 unit=mmHg
